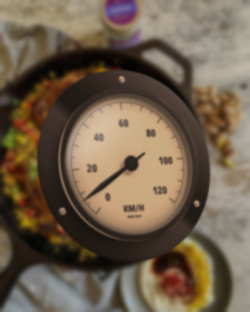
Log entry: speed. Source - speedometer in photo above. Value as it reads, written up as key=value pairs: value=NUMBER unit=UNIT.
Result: value=7.5 unit=km/h
